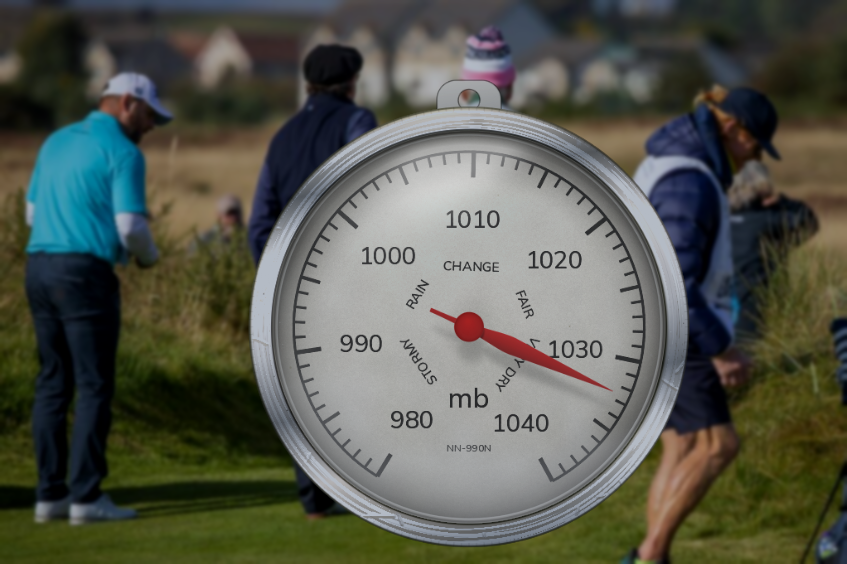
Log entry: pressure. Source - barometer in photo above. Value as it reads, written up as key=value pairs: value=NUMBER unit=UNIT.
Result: value=1032.5 unit=mbar
